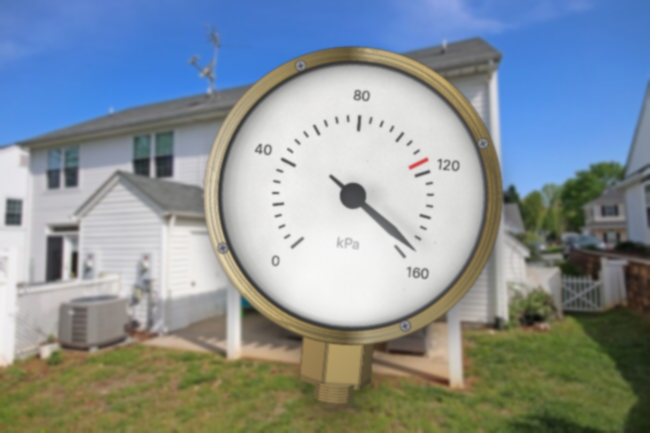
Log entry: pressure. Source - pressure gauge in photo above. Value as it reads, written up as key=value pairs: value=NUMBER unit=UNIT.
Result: value=155 unit=kPa
